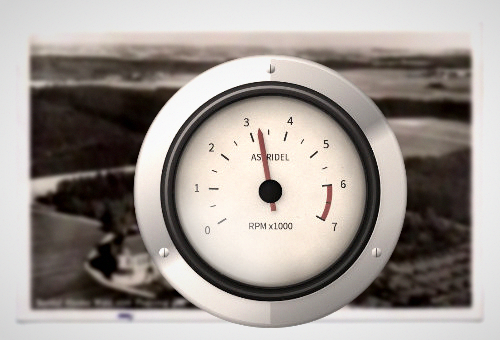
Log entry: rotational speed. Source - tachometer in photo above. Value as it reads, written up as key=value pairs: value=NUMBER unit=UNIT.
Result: value=3250 unit=rpm
